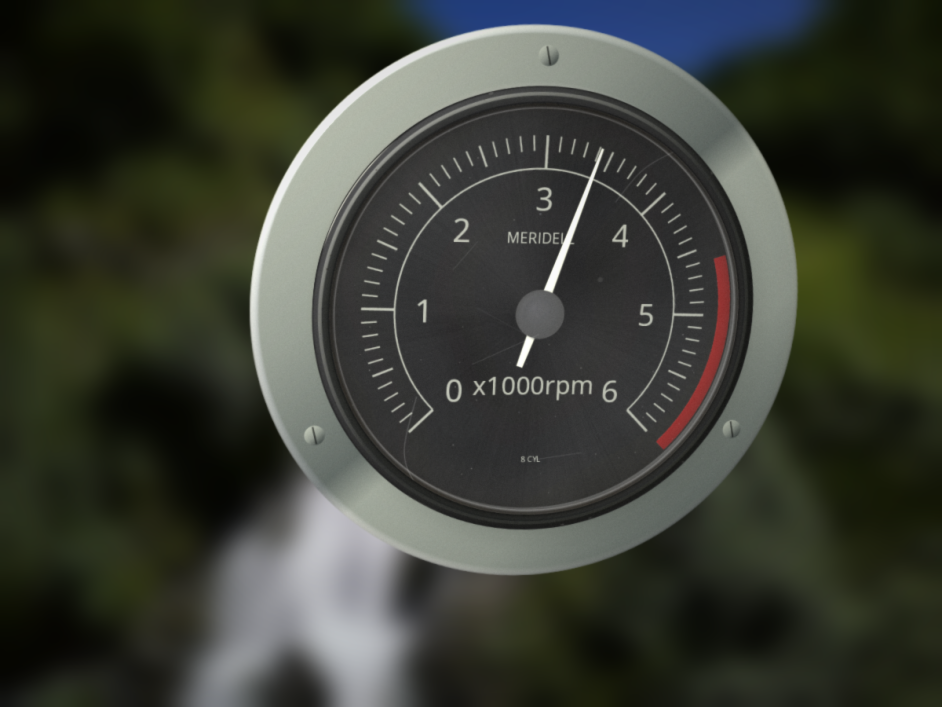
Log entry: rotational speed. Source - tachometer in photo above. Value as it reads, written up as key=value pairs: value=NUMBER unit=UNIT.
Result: value=3400 unit=rpm
